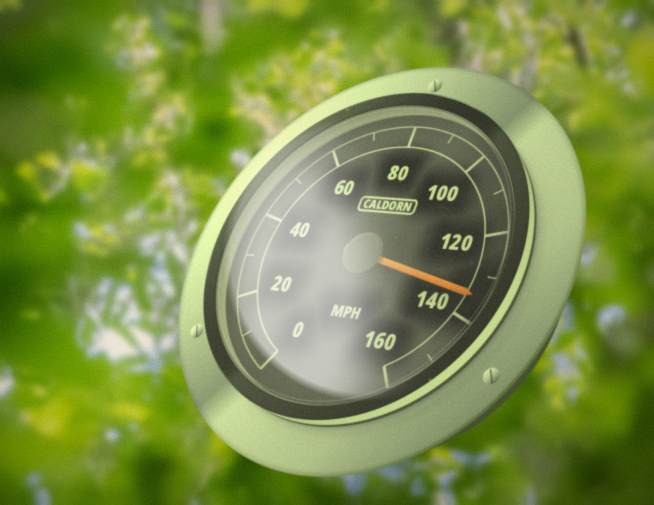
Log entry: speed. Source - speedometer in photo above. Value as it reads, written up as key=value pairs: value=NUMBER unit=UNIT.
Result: value=135 unit=mph
